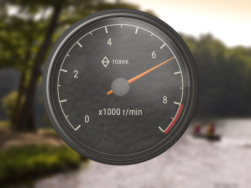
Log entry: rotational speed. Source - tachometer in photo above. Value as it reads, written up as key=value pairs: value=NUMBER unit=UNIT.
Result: value=6500 unit=rpm
